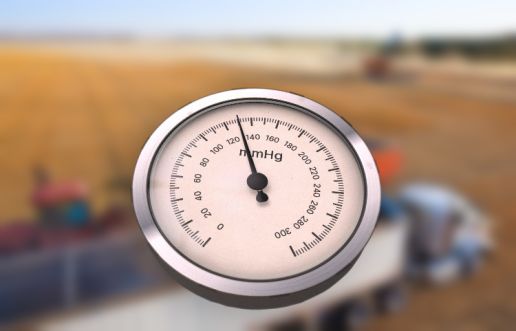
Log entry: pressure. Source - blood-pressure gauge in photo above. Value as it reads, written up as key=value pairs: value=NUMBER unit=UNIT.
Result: value=130 unit=mmHg
